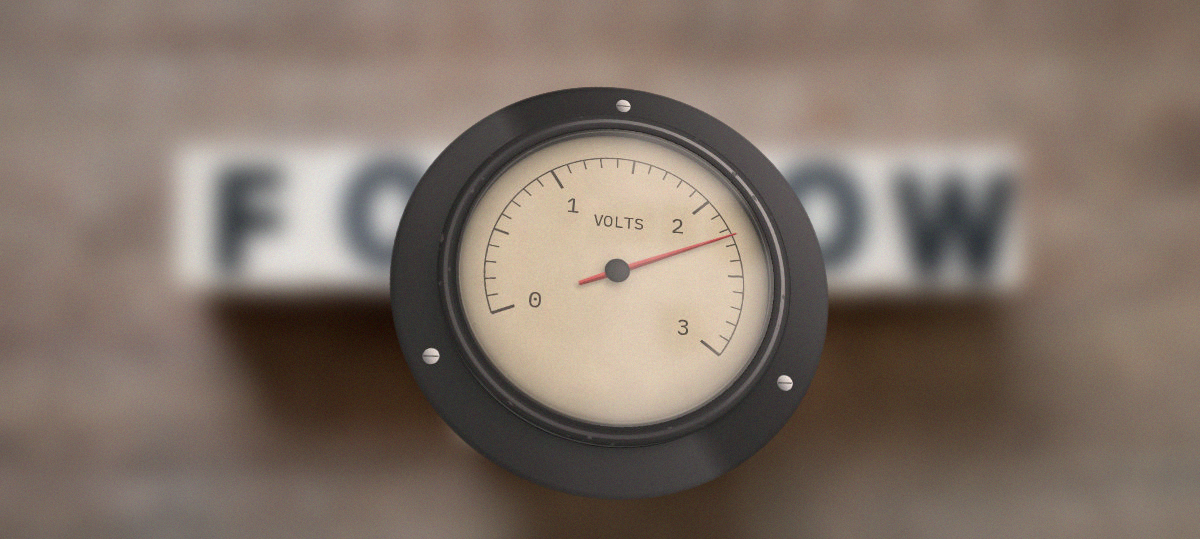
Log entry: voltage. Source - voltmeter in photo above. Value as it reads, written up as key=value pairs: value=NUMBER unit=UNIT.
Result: value=2.25 unit=V
